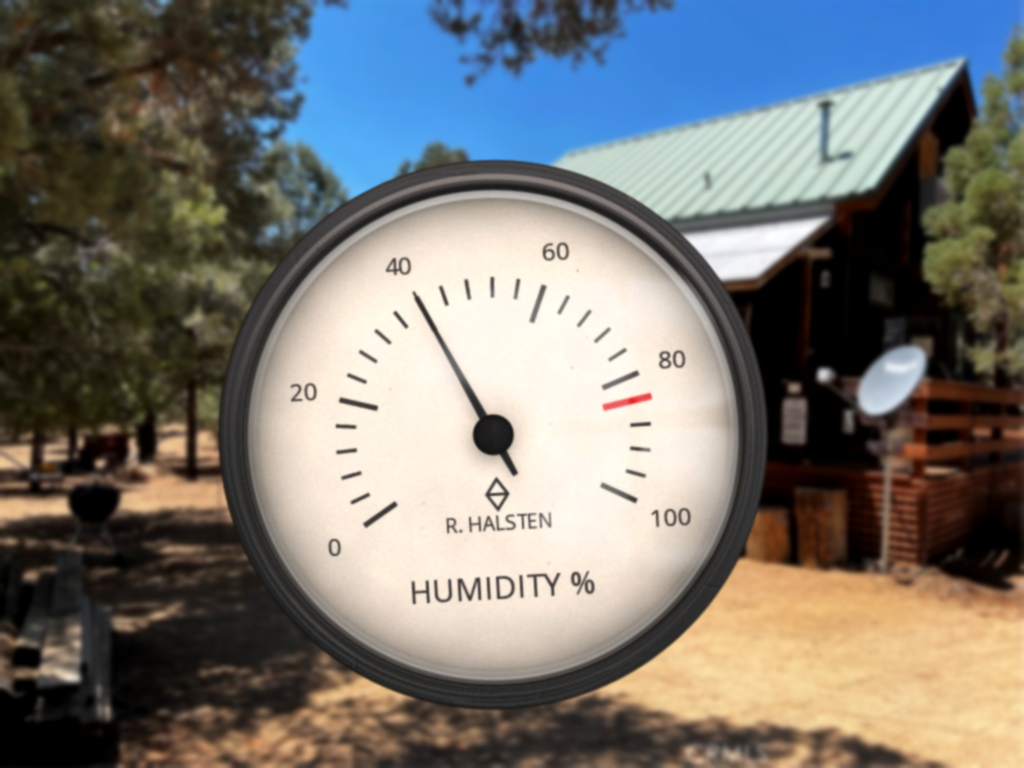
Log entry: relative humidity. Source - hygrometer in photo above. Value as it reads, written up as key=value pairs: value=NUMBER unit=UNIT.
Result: value=40 unit=%
